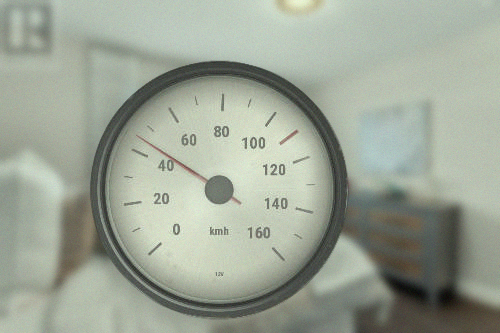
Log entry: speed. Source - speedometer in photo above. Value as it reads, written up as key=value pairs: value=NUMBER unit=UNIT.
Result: value=45 unit=km/h
